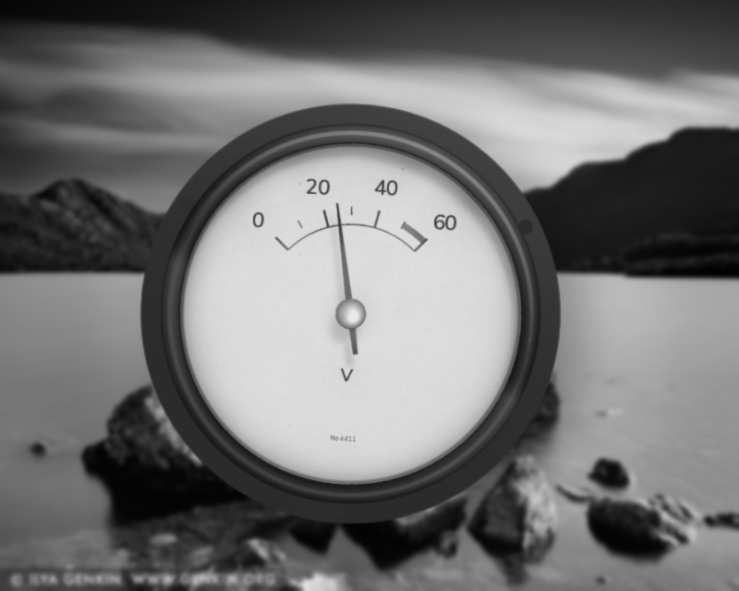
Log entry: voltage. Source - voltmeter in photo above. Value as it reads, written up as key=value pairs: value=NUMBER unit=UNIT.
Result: value=25 unit=V
